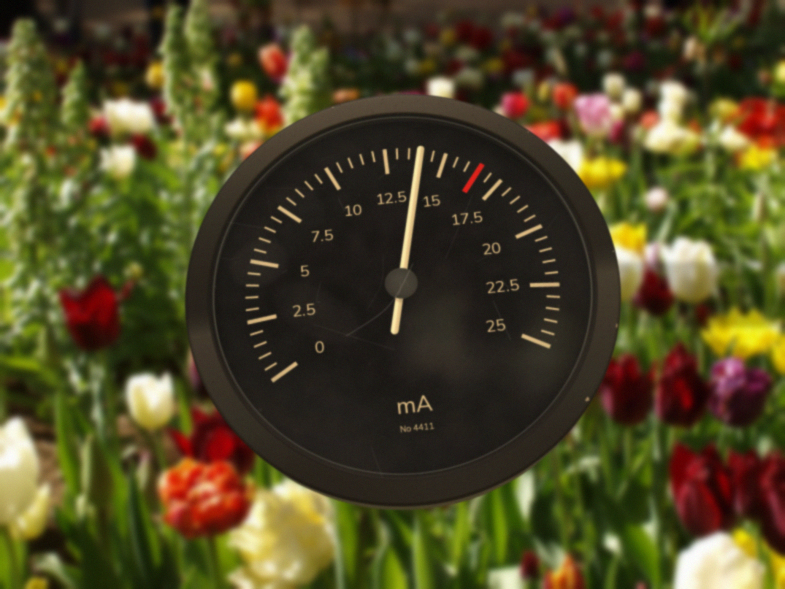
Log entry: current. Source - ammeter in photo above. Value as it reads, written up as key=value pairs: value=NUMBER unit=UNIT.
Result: value=14 unit=mA
